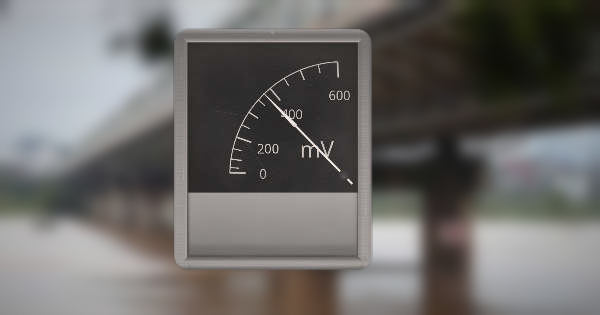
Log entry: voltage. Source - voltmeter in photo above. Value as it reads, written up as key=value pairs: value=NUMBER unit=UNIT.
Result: value=375 unit=mV
